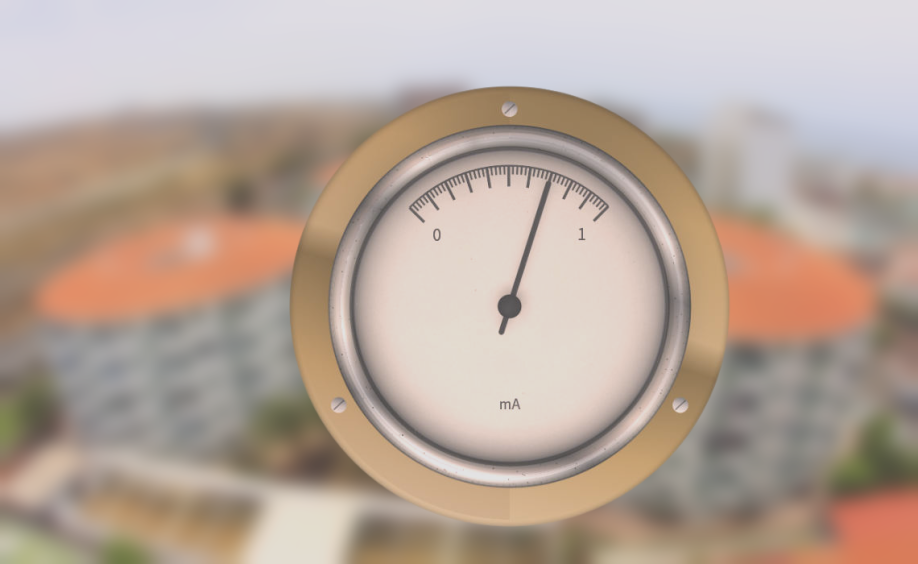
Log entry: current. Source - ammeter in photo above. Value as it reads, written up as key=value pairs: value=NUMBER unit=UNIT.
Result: value=0.7 unit=mA
